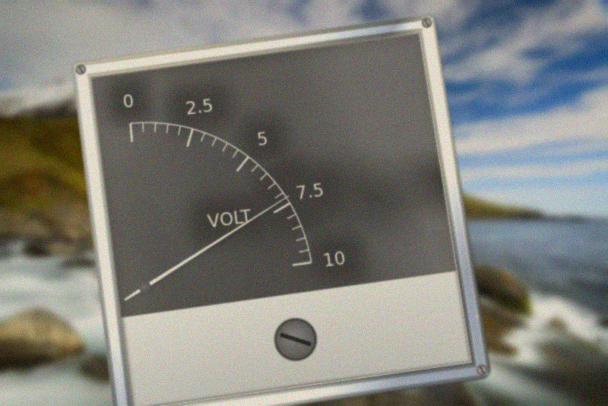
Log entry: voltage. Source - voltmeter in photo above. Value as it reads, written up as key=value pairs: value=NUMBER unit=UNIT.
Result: value=7.25 unit=V
